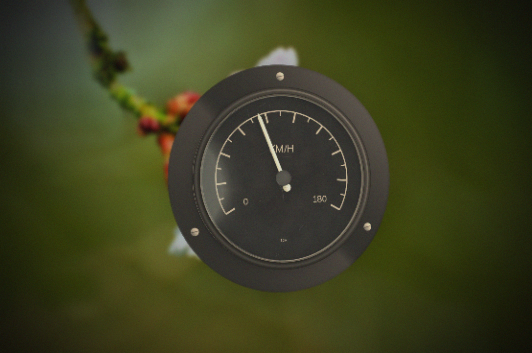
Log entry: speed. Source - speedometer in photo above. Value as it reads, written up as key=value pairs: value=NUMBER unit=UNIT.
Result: value=75 unit=km/h
